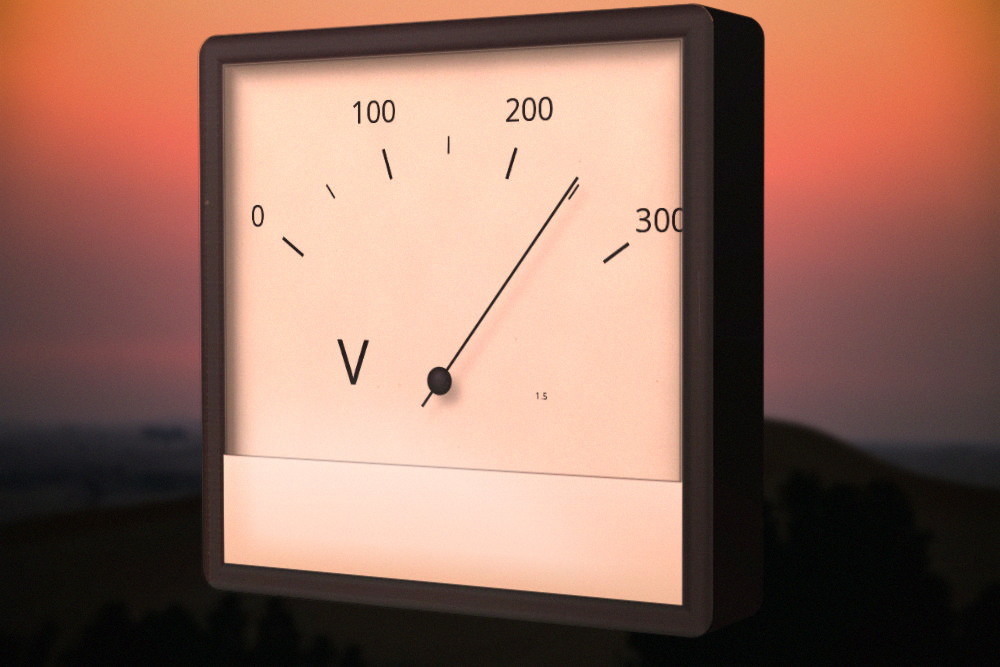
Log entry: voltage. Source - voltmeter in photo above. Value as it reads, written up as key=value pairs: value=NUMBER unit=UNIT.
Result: value=250 unit=V
